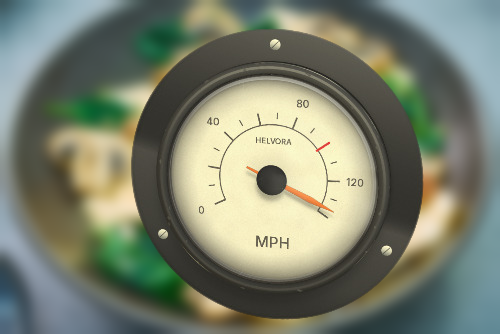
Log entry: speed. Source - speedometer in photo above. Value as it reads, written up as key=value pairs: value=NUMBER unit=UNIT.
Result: value=135 unit=mph
